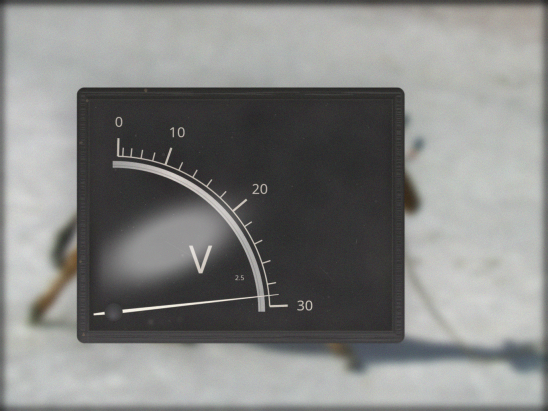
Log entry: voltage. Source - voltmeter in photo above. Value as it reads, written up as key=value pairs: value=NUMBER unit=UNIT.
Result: value=29 unit=V
